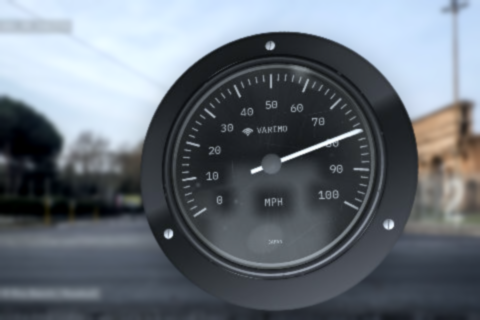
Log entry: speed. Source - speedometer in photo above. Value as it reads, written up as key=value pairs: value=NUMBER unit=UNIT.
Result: value=80 unit=mph
